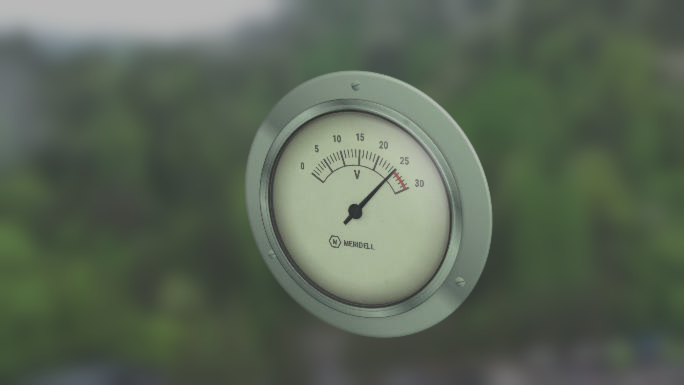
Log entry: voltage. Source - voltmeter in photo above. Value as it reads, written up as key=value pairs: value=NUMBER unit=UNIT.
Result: value=25 unit=V
